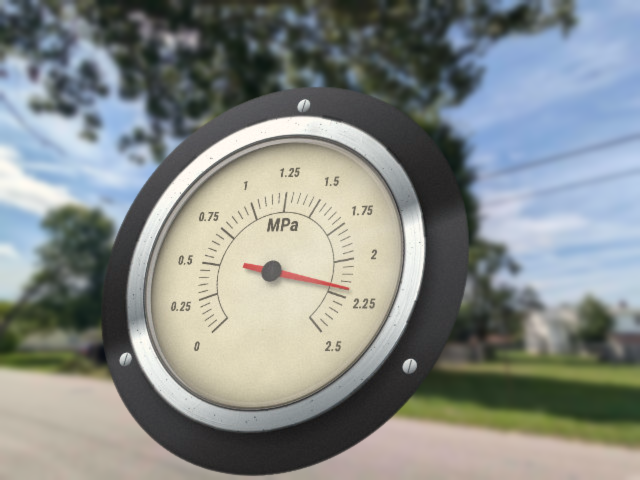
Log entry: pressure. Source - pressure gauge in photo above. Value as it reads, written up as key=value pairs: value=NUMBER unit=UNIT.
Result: value=2.2 unit=MPa
